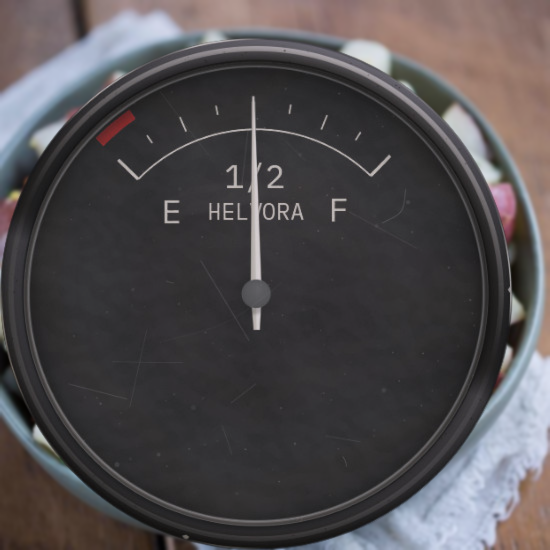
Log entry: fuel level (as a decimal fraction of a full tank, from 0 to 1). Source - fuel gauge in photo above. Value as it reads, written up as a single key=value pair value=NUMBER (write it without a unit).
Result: value=0.5
